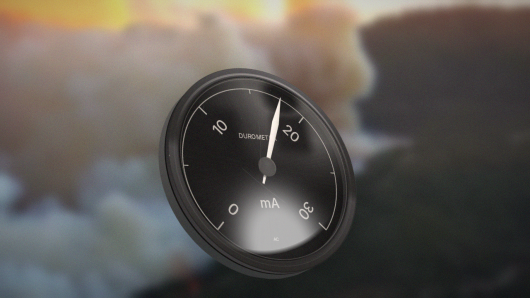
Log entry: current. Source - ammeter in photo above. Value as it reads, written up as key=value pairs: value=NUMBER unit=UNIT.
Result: value=17.5 unit=mA
